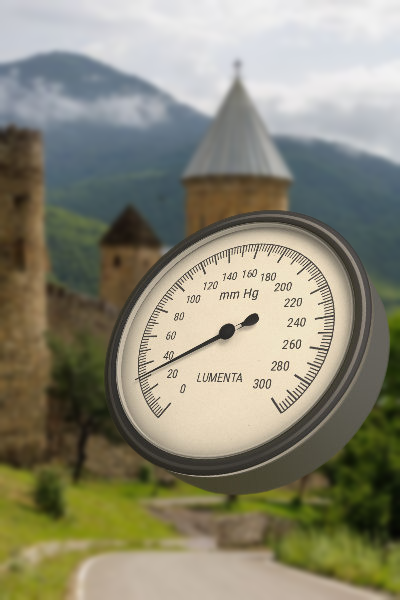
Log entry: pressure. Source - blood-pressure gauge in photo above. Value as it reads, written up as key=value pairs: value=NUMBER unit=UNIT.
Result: value=30 unit=mmHg
